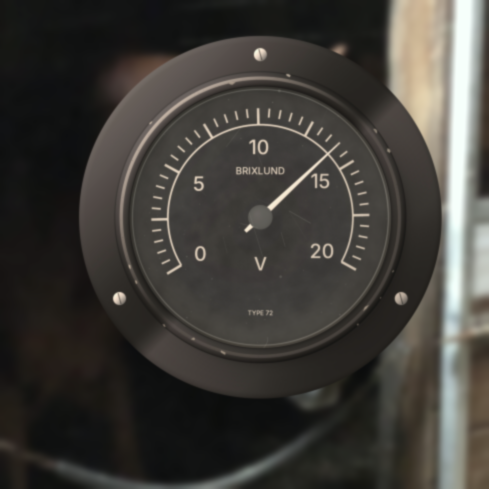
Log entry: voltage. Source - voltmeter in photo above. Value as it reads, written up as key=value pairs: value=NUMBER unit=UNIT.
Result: value=14 unit=V
